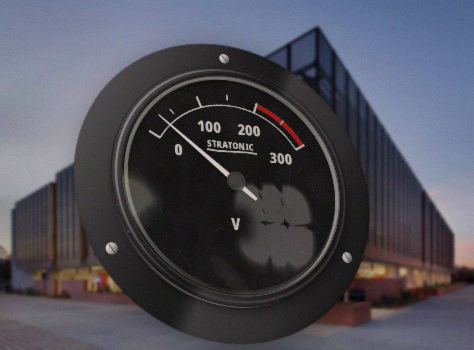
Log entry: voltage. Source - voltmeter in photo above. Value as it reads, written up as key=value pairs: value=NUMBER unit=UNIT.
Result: value=25 unit=V
